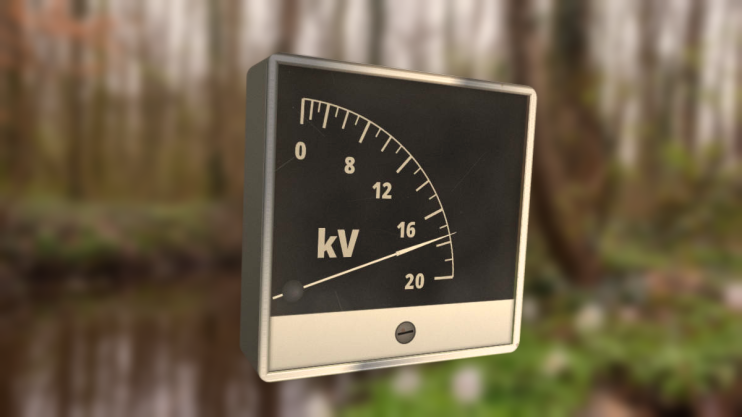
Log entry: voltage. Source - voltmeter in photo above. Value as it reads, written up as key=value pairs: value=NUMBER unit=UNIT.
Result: value=17.5 unit=kV
